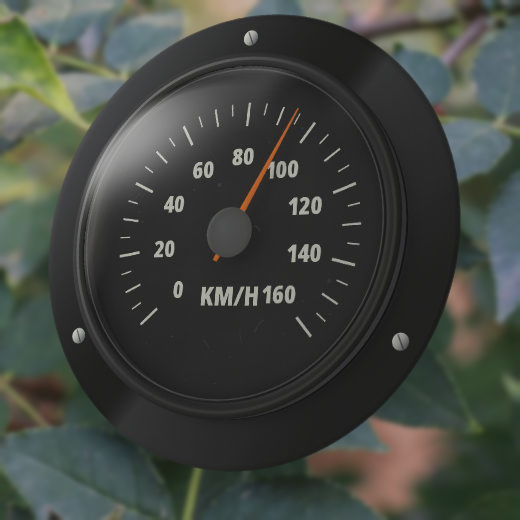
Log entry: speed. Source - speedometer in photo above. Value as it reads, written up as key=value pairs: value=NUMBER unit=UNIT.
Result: value=95 unit=km/h
